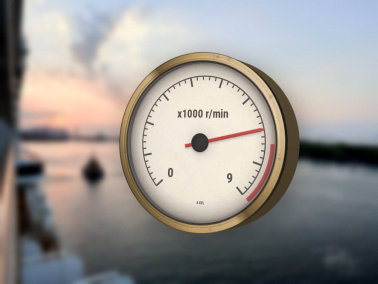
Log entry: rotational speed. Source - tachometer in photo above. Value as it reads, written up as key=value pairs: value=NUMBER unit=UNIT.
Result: value=7000 unit=rpm
